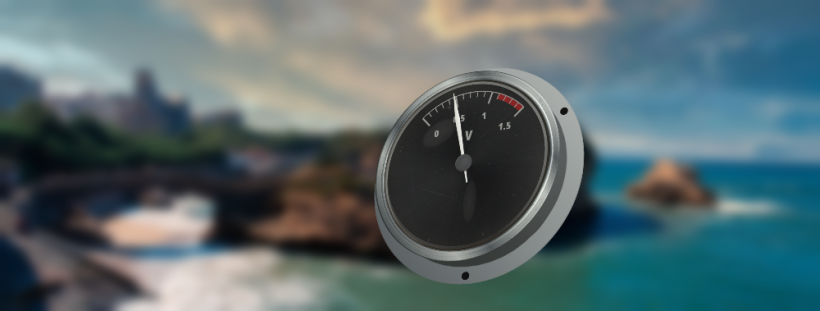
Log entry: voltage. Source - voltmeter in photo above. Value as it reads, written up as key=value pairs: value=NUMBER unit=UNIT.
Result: value=0.5 unit=V
